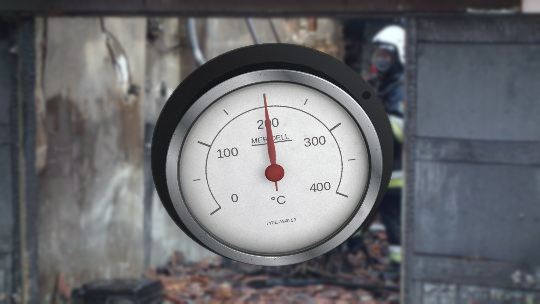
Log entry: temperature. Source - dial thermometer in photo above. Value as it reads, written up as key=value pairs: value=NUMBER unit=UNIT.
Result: value=200 unit=°C
